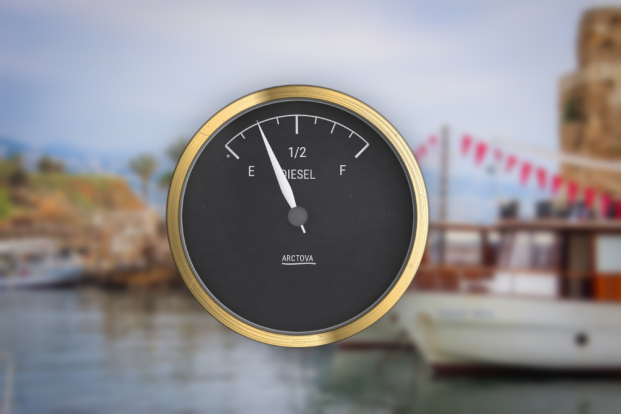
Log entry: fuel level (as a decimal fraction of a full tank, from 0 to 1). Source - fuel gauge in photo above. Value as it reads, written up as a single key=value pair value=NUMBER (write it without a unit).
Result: value=0.25
